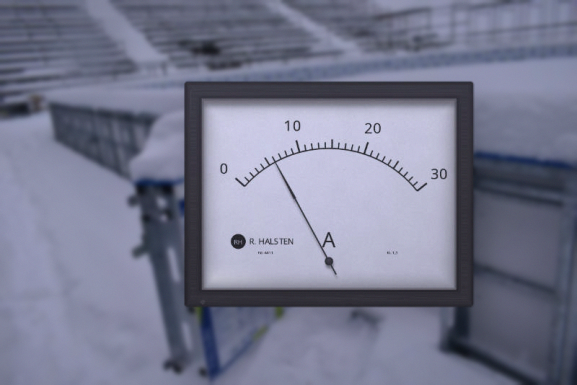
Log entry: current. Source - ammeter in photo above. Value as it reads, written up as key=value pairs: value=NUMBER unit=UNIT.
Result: value=6 unit=A
